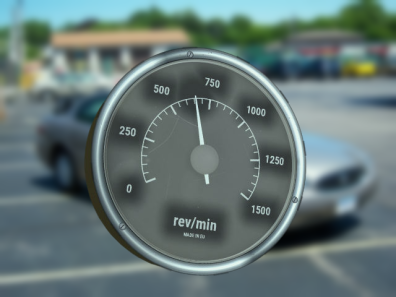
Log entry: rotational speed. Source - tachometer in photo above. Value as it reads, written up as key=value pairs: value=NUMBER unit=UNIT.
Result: value=650 unit=rpm
